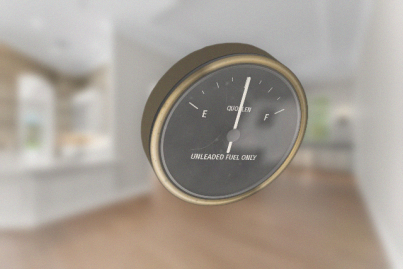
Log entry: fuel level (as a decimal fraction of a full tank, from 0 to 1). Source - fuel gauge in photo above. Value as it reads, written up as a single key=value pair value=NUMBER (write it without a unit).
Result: value=0.5
